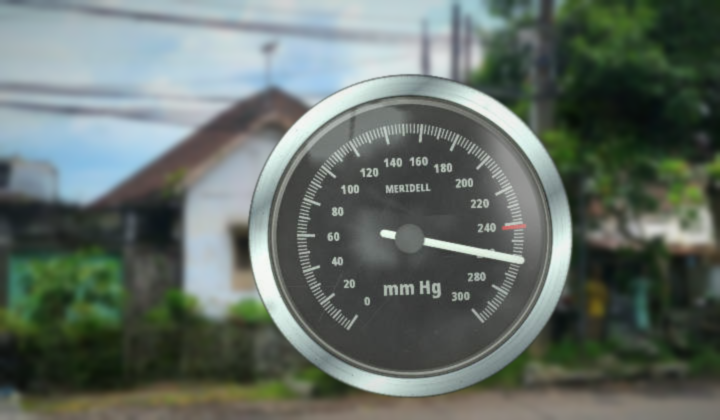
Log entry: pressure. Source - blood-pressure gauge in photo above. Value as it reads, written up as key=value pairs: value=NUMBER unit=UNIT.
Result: value=260 unit=mmHg
